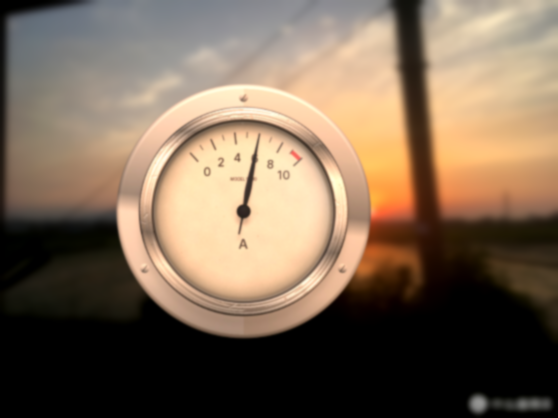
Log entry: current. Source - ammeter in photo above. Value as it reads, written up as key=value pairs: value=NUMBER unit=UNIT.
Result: value=6 unit=A
